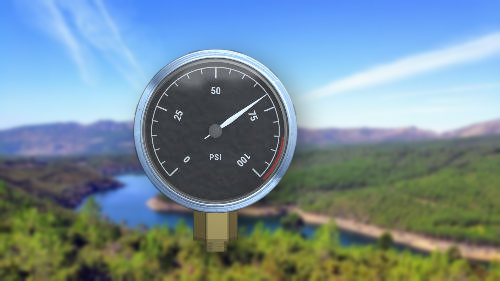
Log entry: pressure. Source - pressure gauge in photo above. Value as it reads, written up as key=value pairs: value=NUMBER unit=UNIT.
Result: value=70 unit=psi
